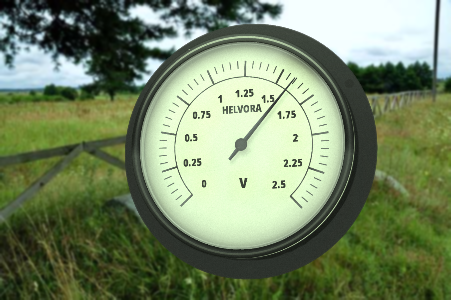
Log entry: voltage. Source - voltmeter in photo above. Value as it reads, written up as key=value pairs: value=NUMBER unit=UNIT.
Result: value=1.6 unit=V
